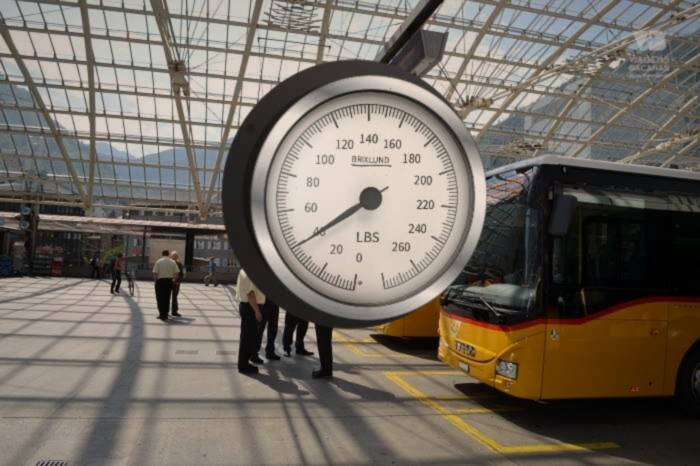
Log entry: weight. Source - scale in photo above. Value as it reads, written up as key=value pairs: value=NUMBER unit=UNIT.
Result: value=40 unit=lb
